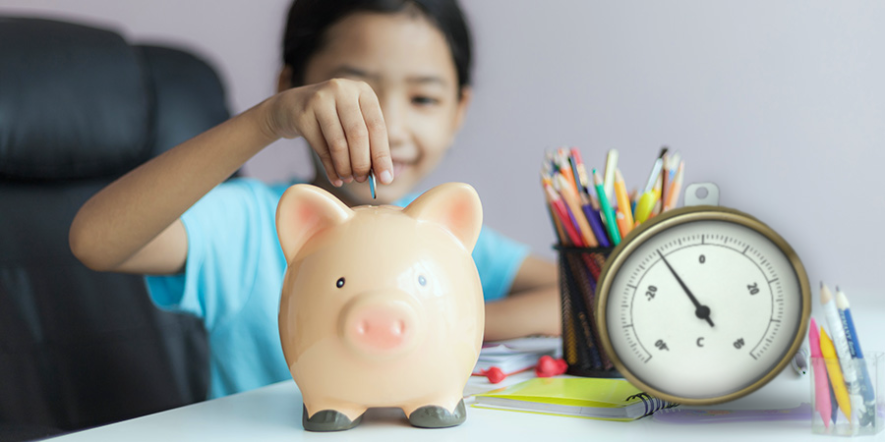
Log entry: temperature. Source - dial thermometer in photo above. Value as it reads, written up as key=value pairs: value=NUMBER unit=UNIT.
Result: value=-10 unit=°C
